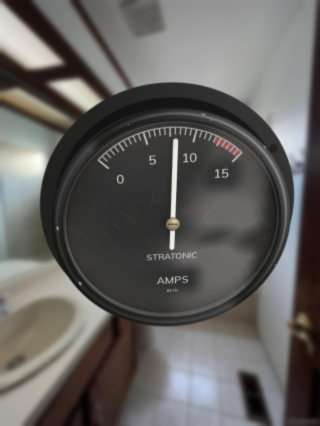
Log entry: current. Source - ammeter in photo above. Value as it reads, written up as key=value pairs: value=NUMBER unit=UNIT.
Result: value=8 unit=A
